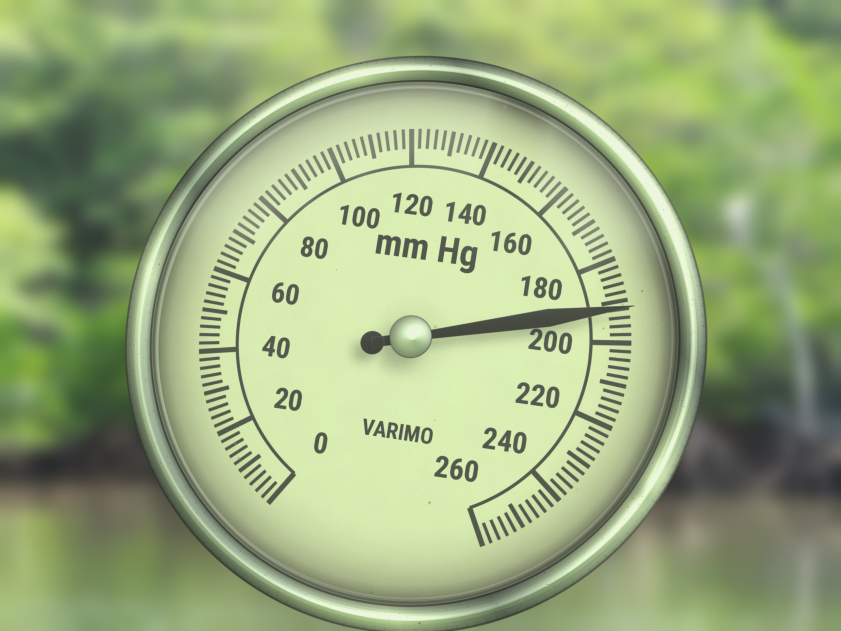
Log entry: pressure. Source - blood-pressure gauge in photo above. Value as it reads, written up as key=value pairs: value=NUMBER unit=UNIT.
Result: value=192 unit=mmHg
